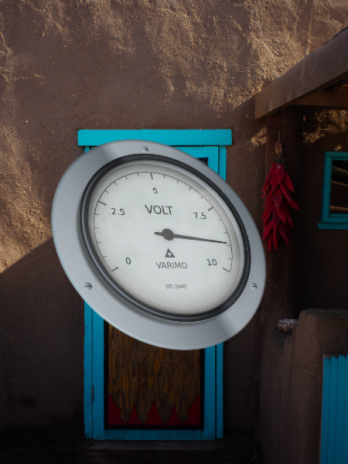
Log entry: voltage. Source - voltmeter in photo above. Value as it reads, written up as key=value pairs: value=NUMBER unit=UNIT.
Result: value=9 unit=V
